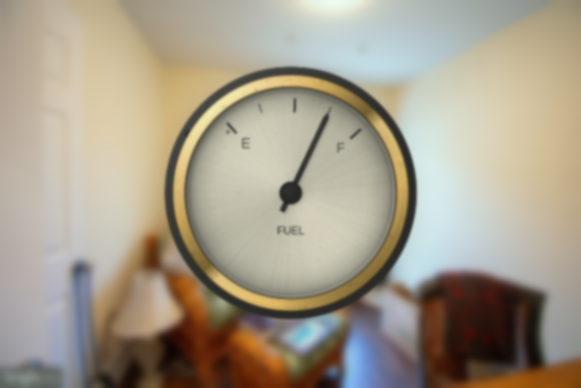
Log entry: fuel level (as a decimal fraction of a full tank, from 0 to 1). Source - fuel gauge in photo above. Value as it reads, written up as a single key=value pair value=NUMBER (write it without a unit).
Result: value=0.75
